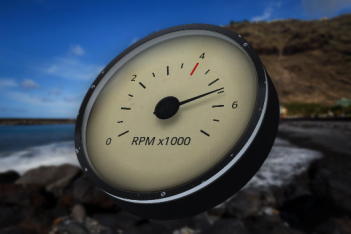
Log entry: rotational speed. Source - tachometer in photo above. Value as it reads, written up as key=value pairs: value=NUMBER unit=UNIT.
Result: value=5500 unit=rpm
